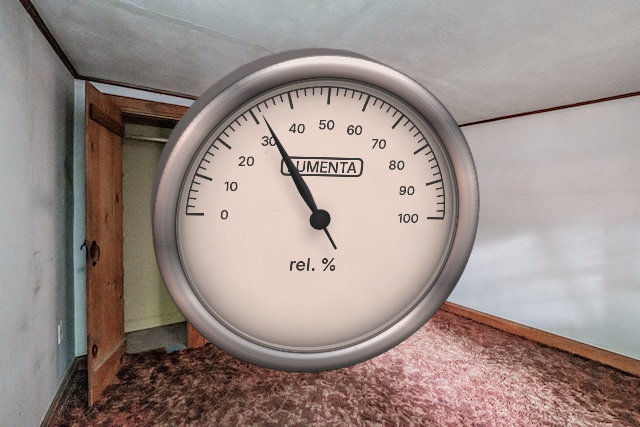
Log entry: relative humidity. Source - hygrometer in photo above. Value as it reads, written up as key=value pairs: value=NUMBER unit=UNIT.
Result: value=32 unit=%
